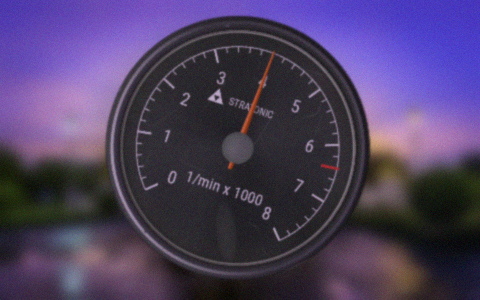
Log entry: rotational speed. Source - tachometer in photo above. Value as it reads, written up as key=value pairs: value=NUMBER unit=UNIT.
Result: value=4000 unit=rpm
